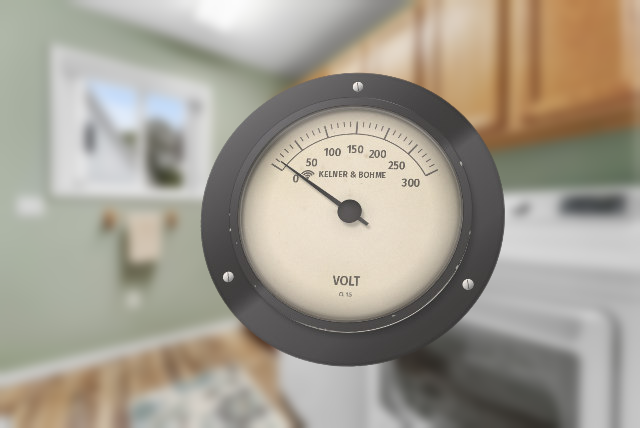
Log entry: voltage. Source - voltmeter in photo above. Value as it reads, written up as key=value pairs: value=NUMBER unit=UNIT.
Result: value=10 unit=V
